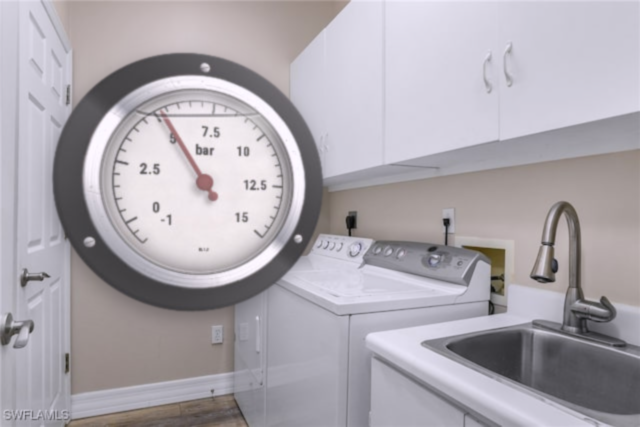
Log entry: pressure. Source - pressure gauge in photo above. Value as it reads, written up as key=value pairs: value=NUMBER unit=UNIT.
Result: value=5.25 unit=bar
